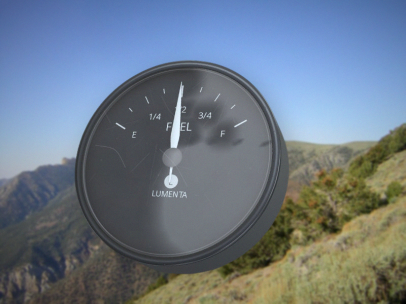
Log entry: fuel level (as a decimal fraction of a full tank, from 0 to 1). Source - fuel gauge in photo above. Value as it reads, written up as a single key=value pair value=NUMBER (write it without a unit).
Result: value=0.5
